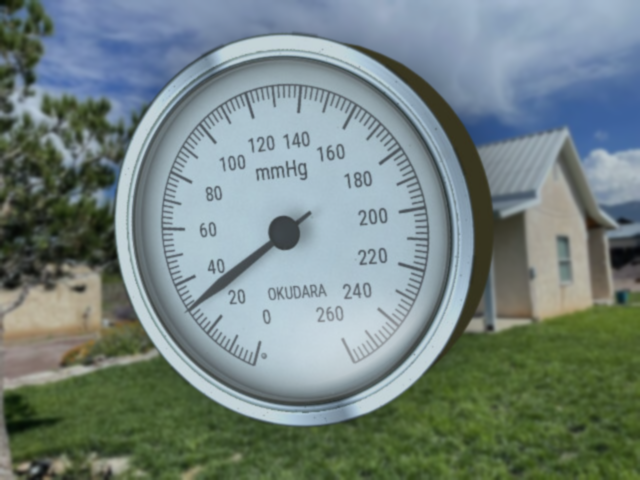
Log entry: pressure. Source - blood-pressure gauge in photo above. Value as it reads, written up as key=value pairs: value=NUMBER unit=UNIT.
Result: value=30 unit=mmHg
